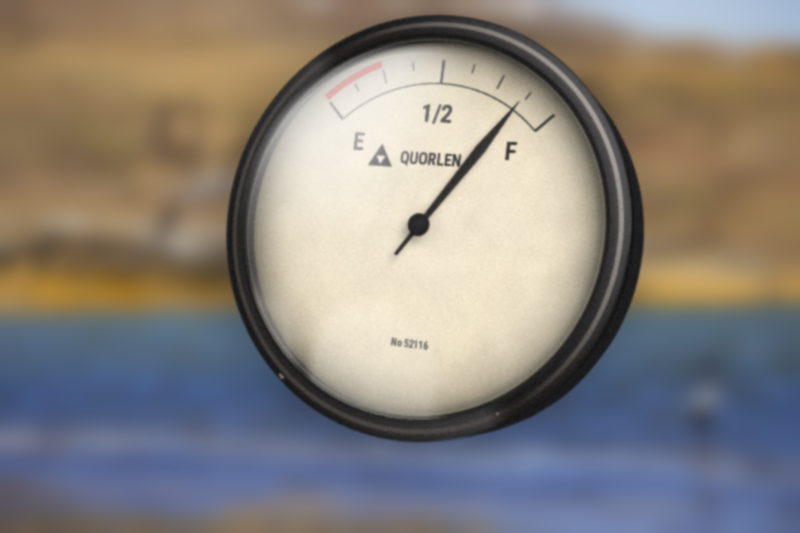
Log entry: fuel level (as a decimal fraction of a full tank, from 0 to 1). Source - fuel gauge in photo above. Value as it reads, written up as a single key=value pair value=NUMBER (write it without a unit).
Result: value=0.875
